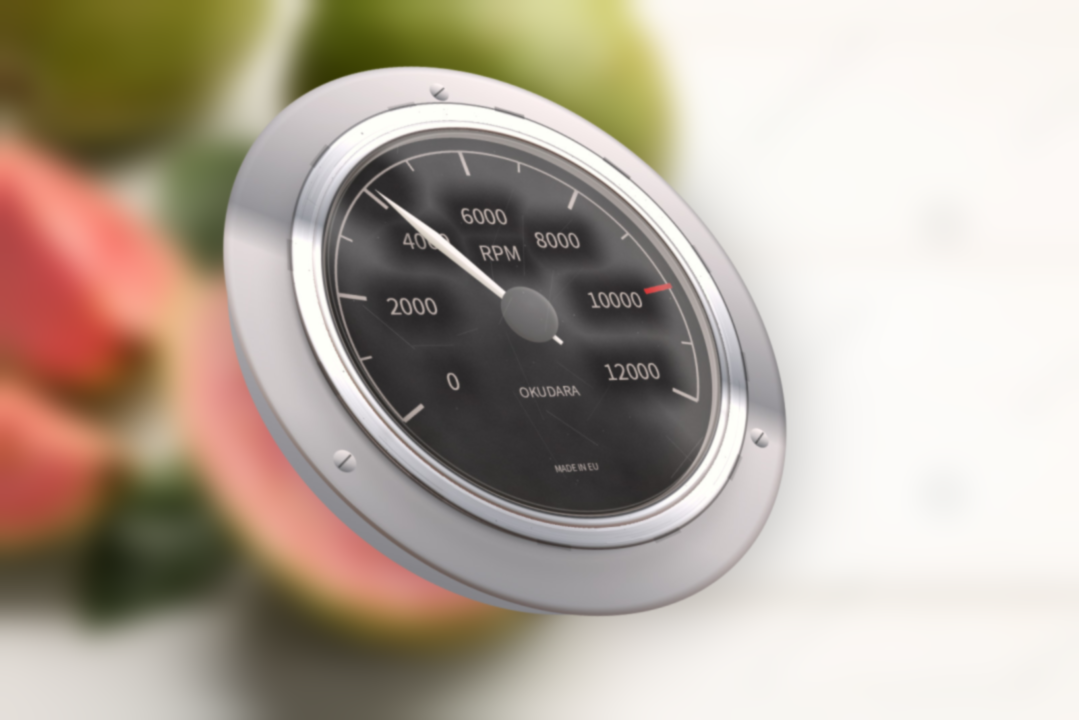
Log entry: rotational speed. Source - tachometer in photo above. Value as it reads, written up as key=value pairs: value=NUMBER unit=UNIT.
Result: value=4000 unit=rpm
